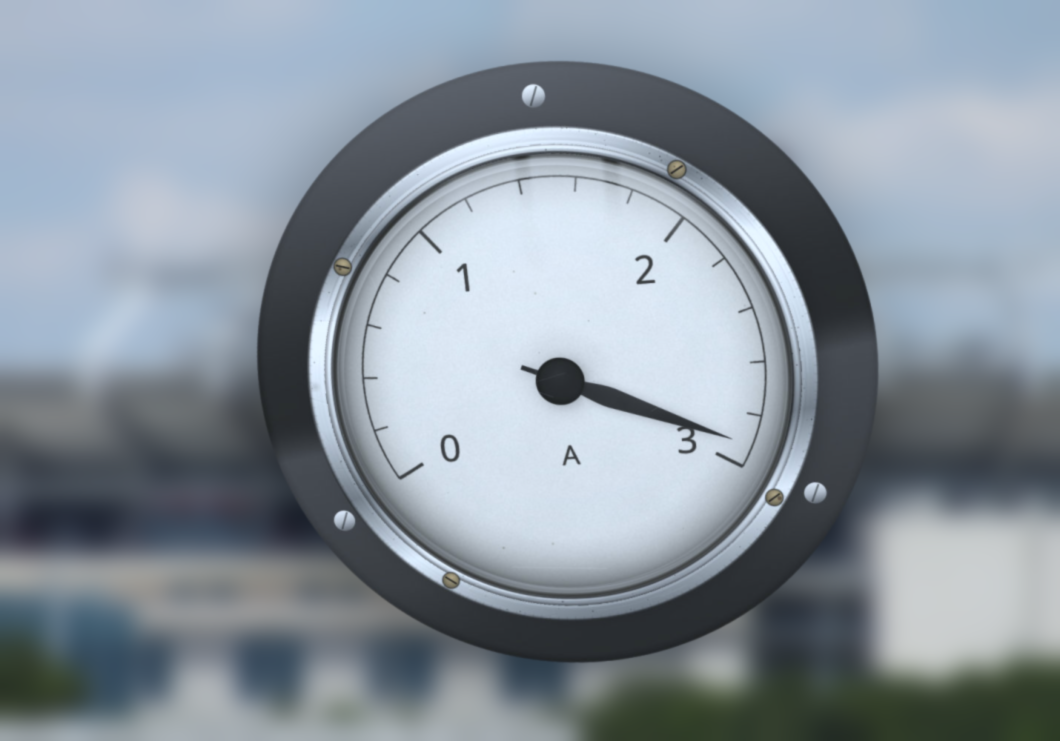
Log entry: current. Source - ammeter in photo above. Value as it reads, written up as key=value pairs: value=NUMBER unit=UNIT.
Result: value=2.9 unit=A
